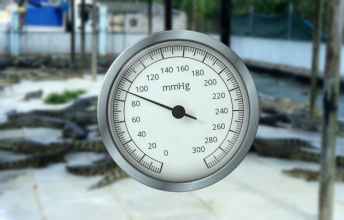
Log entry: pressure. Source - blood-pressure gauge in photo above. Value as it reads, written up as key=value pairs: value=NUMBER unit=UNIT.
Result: value=90 unit=mmHg
